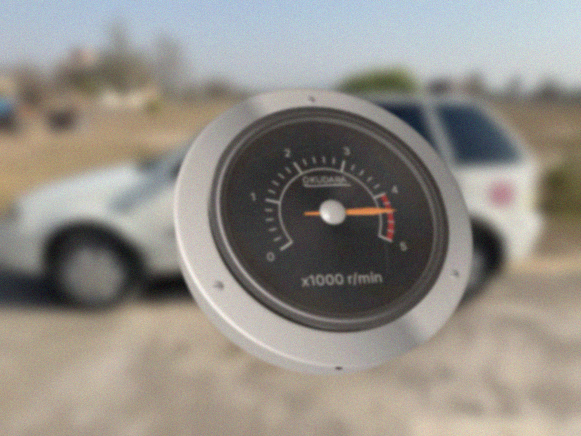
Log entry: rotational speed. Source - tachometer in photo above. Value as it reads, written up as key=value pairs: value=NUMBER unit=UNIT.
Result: value=4400 unit=rpm
